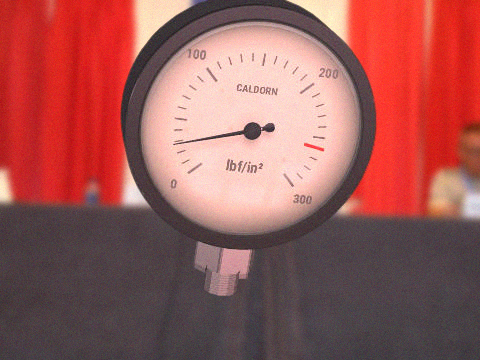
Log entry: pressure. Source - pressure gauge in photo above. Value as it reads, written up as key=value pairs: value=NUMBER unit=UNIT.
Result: value=30 unit=psi
